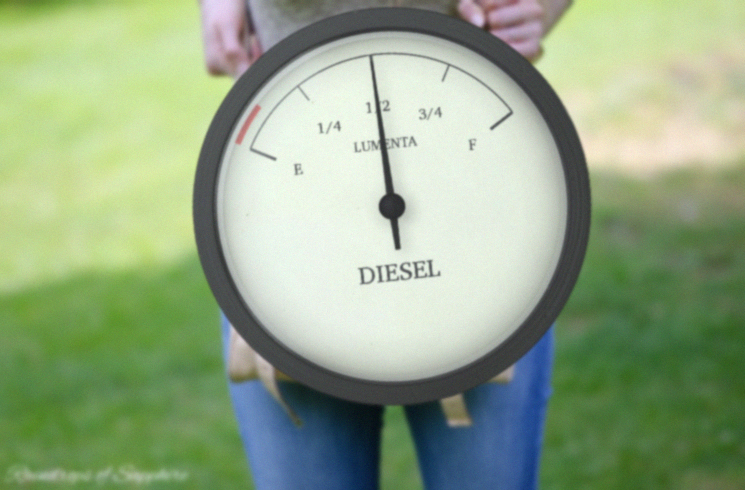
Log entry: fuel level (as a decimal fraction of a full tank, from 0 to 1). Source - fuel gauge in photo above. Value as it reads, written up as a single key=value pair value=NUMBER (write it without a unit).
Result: value=0.5
